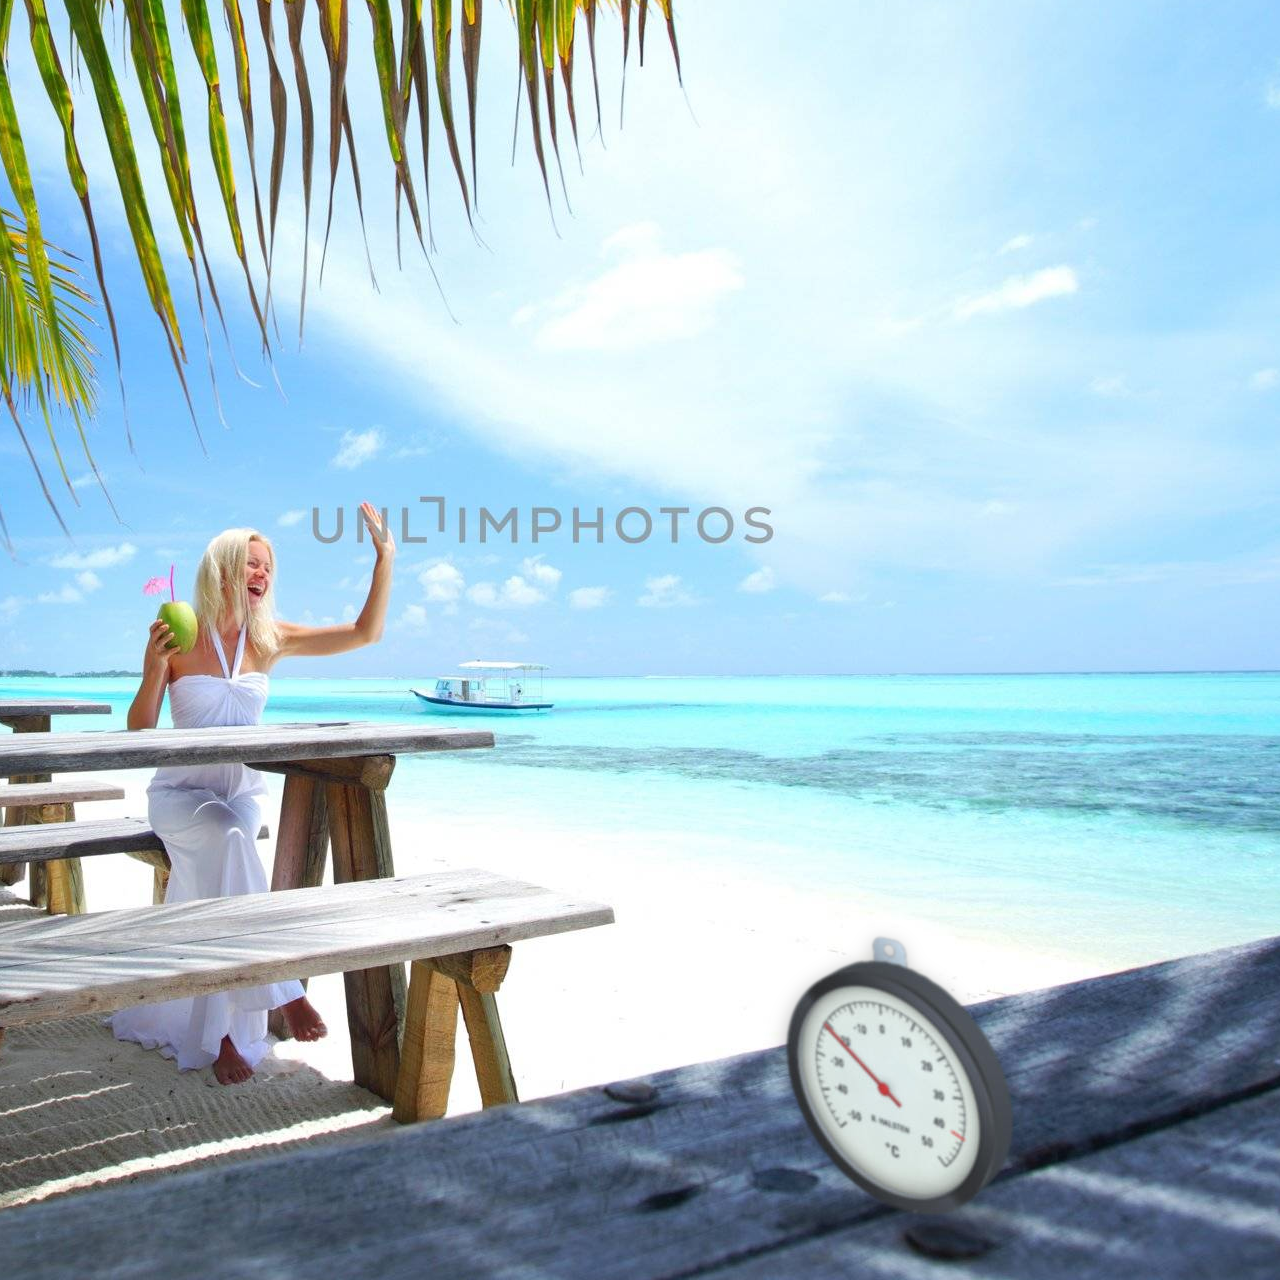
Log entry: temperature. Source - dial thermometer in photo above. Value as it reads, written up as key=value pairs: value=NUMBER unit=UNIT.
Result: value=-20 unit=°C
